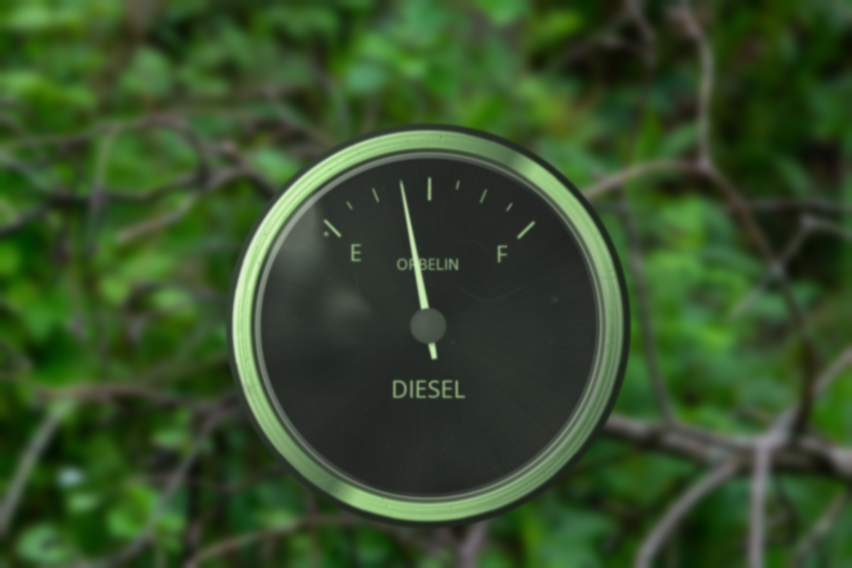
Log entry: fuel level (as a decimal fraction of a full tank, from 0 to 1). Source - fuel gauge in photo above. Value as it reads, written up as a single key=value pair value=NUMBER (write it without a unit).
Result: value=0.375
